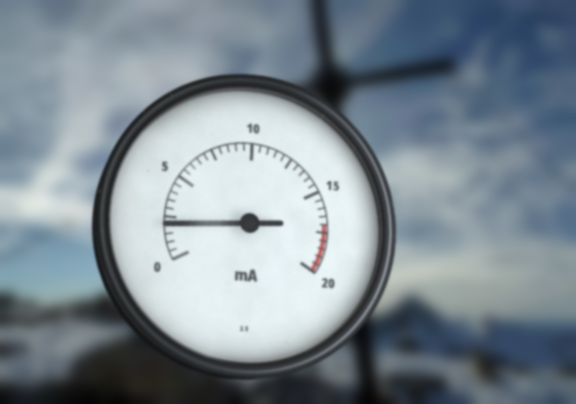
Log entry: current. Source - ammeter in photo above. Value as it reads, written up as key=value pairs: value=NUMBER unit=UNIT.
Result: value=2 unit=mA
